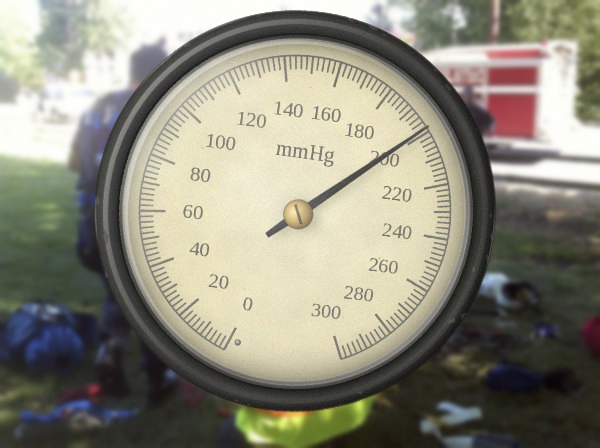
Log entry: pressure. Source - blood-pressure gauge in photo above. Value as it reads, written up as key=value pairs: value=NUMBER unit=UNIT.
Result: value=198 unit=mmHg
